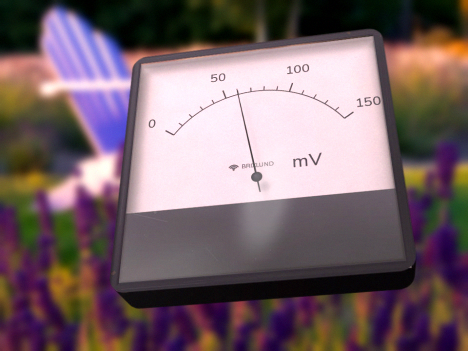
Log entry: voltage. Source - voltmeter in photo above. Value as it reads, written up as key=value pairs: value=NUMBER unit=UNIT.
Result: value=60 unit=mV
